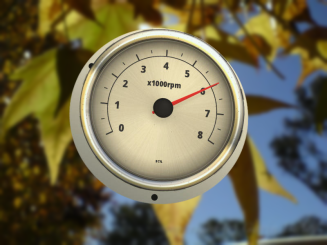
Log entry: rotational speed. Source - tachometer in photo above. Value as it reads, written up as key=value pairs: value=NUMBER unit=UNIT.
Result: value=6000 unit=rpm
